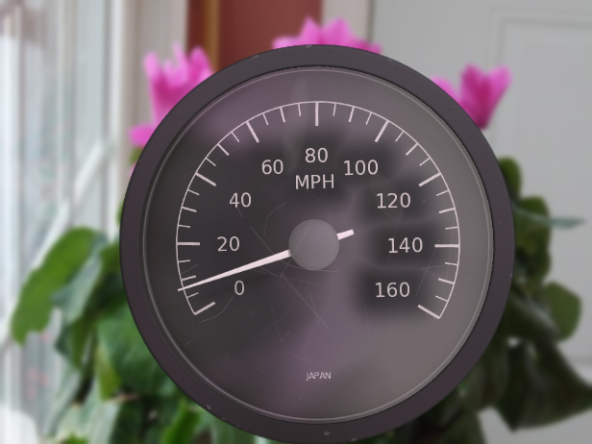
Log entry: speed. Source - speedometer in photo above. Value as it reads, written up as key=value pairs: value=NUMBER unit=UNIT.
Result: value=7.5 unit=mph
